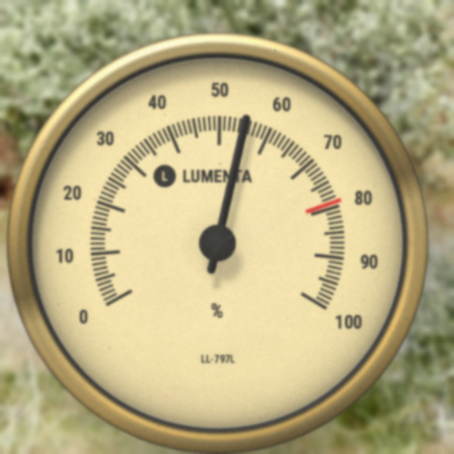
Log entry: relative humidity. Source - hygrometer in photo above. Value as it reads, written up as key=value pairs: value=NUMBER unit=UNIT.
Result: value=55 unit=%
